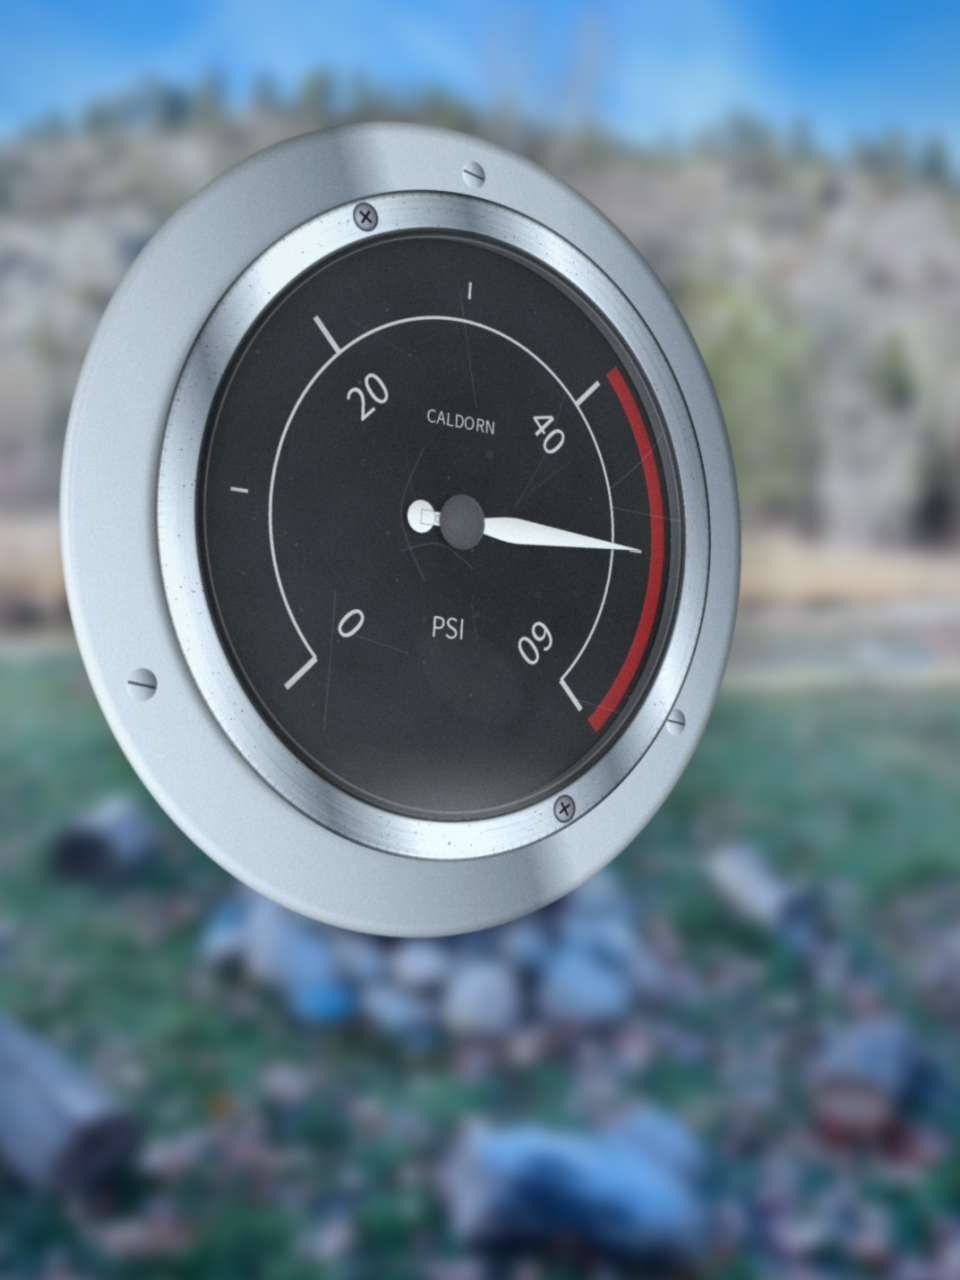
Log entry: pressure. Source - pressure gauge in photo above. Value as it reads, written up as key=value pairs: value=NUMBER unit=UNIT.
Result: value=50 unit=psi
